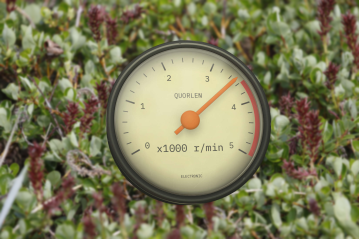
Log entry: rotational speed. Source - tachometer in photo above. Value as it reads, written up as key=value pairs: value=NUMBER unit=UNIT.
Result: value=3500 unit=rpm
